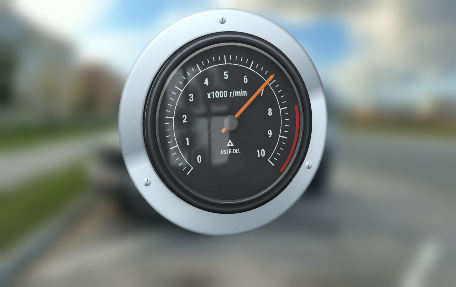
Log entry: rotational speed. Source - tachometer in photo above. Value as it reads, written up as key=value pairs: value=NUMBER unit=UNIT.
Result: value=6800 unit=rpm
